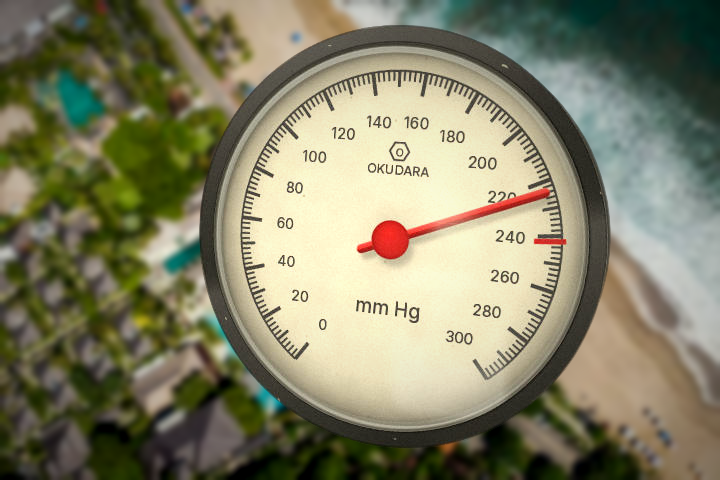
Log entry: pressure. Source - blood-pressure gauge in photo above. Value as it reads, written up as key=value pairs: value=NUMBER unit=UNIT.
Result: value=224 unit=mmHg
